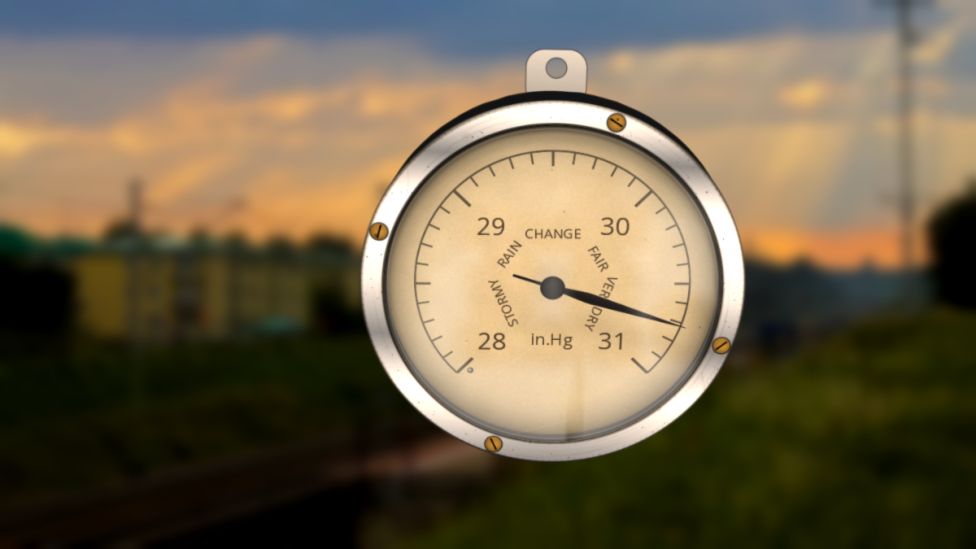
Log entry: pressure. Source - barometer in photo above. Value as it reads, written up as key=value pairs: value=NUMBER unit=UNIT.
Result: value=30.7 unit=inHg
